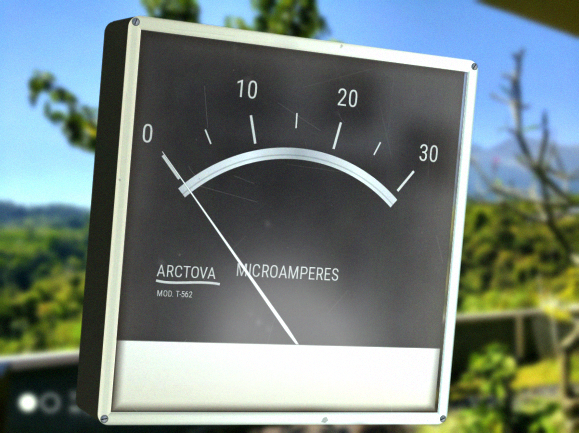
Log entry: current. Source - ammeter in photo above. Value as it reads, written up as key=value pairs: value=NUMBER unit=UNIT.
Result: value=0 unit=µA
